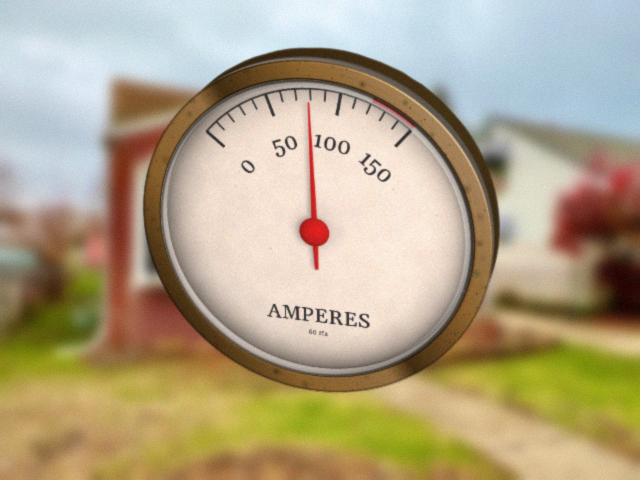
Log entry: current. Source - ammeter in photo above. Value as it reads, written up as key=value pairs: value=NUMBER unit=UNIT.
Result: value=80 unit=A
